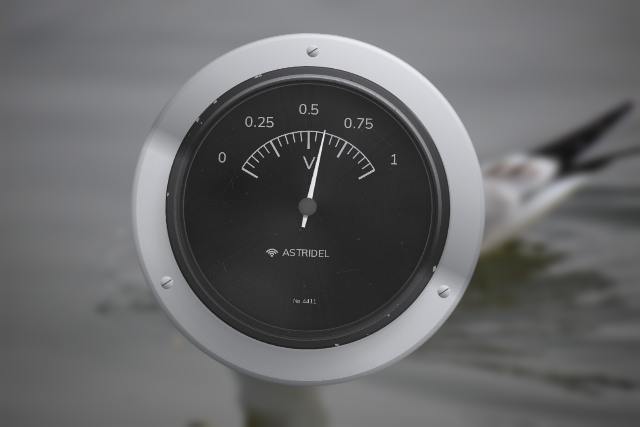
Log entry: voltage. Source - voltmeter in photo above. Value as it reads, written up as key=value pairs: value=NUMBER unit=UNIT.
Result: value=0.6 unit=V
